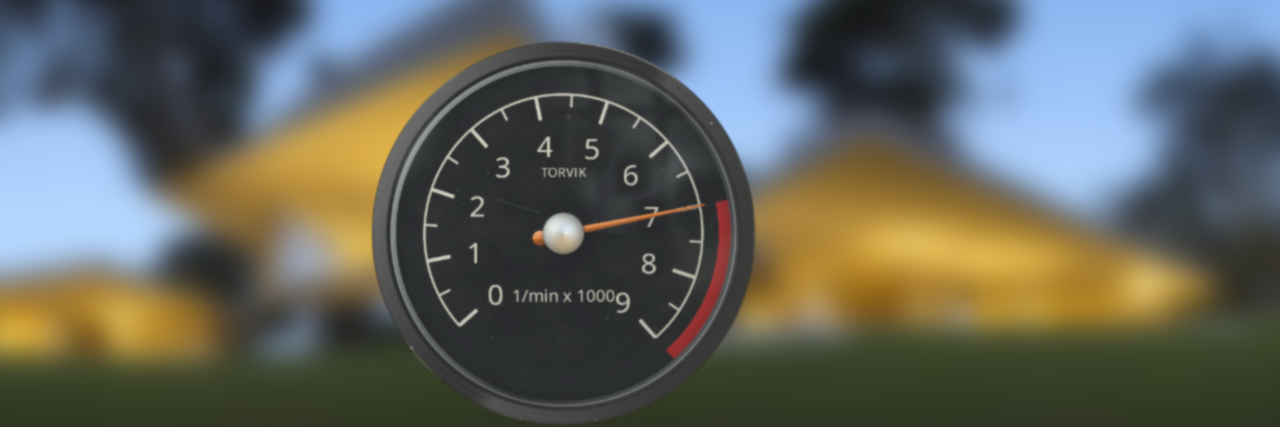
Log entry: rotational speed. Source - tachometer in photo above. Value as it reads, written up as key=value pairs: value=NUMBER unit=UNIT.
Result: value=7000 unit=rpm
